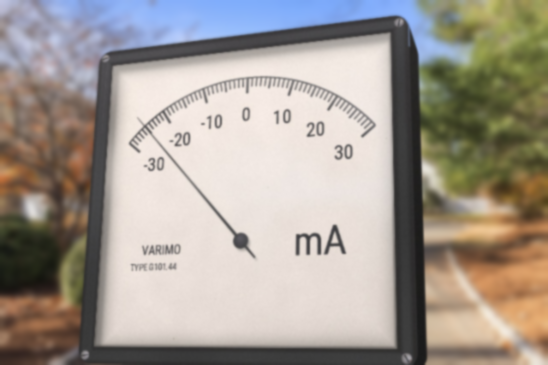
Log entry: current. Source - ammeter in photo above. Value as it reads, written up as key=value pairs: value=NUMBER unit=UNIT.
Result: value=-25 unit=mA
